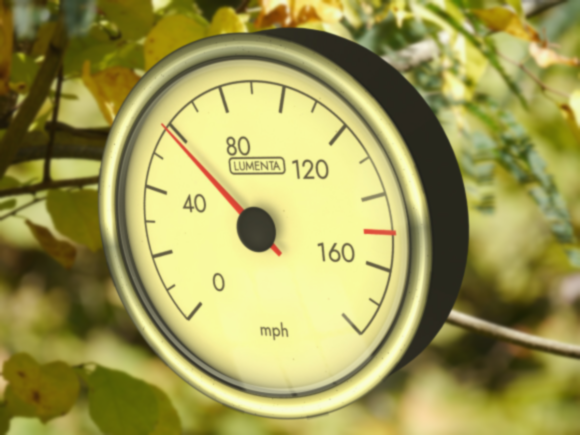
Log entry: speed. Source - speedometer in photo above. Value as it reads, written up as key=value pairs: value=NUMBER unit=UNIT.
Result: value=60 unit=mph
